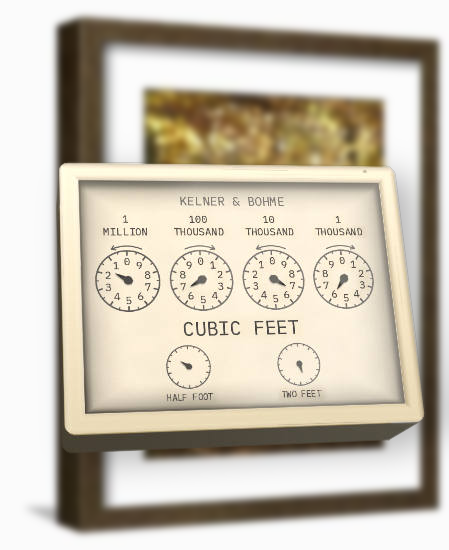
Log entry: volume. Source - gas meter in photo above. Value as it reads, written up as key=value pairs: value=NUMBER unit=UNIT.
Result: value=166600 unit=ft³
